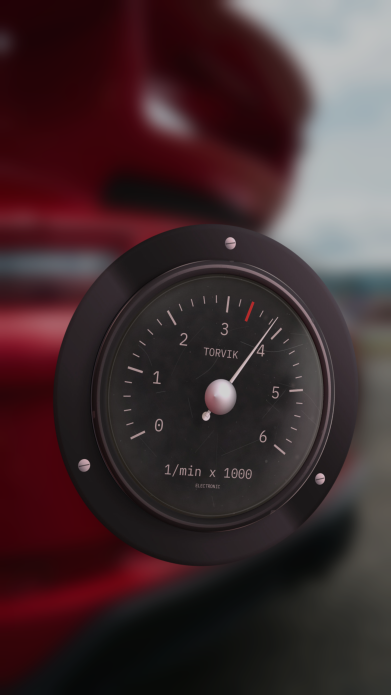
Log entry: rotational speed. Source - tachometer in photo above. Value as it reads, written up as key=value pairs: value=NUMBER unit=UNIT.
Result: value=3800 unit=rpm
